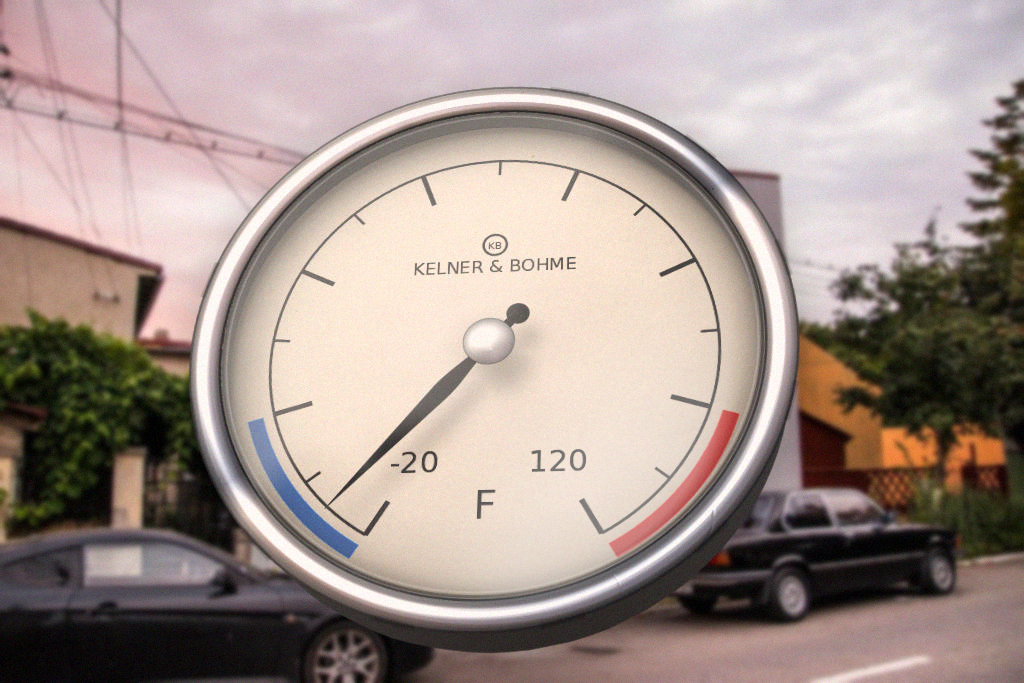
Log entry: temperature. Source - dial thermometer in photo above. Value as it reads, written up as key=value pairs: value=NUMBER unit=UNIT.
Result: value=-15 unit=°F
